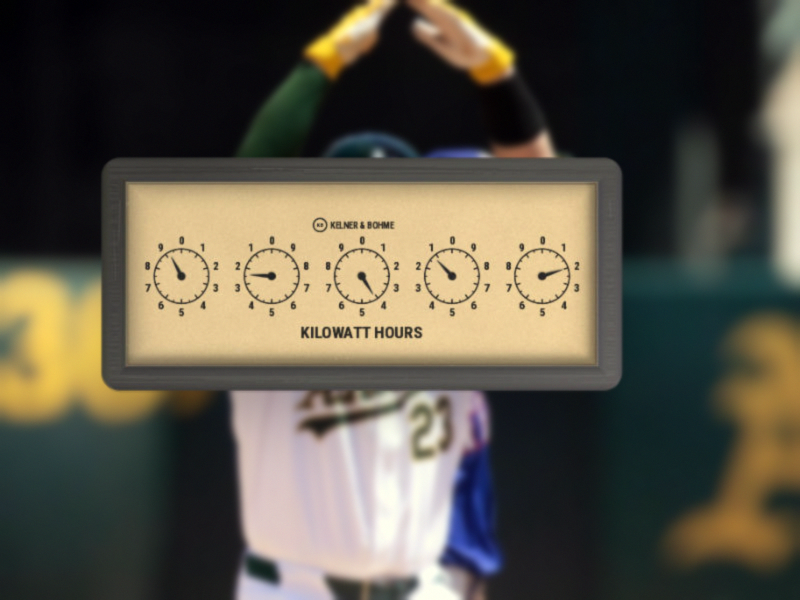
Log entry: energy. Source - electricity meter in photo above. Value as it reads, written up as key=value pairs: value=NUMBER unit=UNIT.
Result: value=92412 unit=kWh
